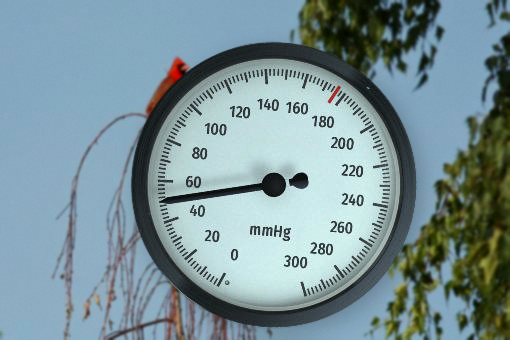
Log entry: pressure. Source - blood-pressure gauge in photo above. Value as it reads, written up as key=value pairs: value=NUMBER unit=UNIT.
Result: value=50 unit=mmHg
